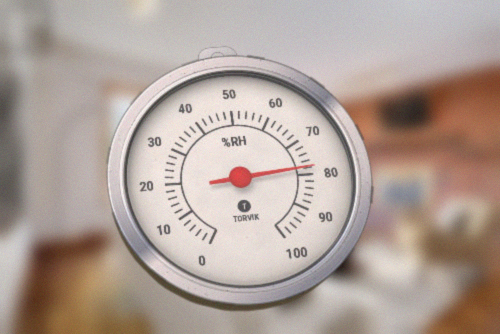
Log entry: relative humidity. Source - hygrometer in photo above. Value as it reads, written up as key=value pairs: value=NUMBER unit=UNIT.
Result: value=78 unit=%
